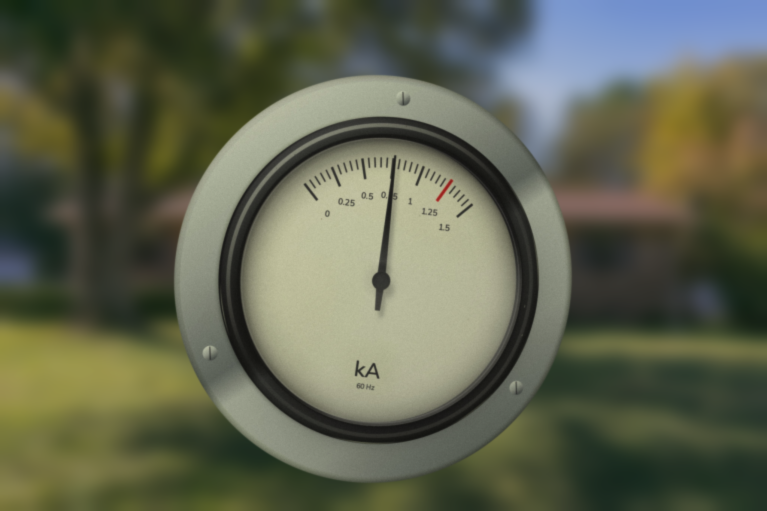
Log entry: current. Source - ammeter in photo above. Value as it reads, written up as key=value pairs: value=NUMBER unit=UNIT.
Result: value=0.75 unit=kA
